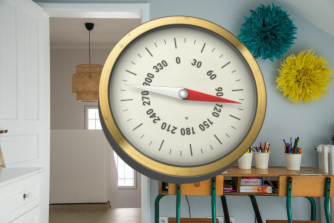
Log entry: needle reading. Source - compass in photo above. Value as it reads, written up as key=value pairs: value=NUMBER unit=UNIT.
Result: value=105 unit=°
